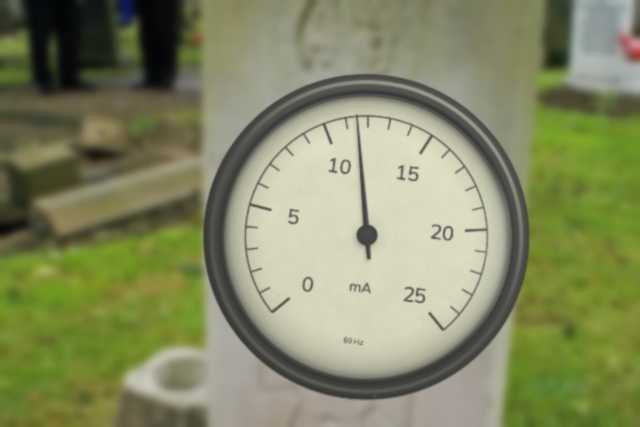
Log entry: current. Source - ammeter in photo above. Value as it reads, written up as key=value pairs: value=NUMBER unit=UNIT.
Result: value=11.5 unit=mA
